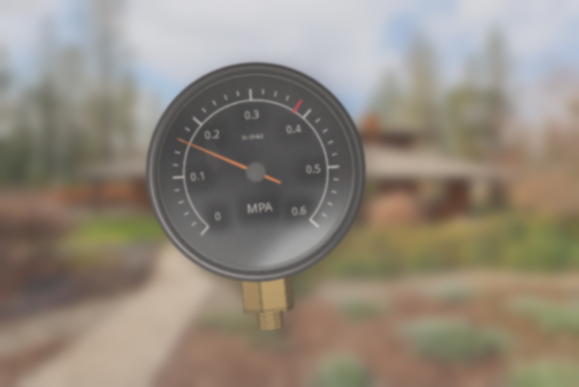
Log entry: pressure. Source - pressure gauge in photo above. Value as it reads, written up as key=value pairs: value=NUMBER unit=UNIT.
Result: value=0.16 unit=MPa
